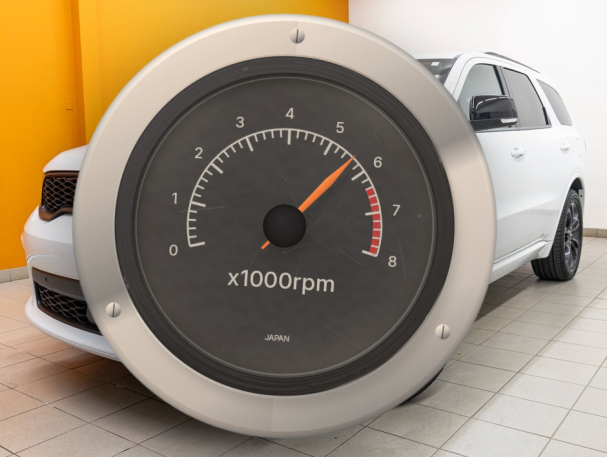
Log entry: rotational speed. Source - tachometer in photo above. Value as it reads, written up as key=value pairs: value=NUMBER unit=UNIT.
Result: value=5600 unit=rpm
